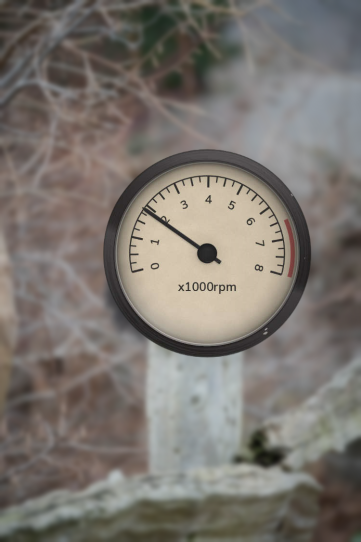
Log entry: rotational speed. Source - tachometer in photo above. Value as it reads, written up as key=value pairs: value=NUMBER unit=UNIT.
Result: value=1875 unit=rpm
